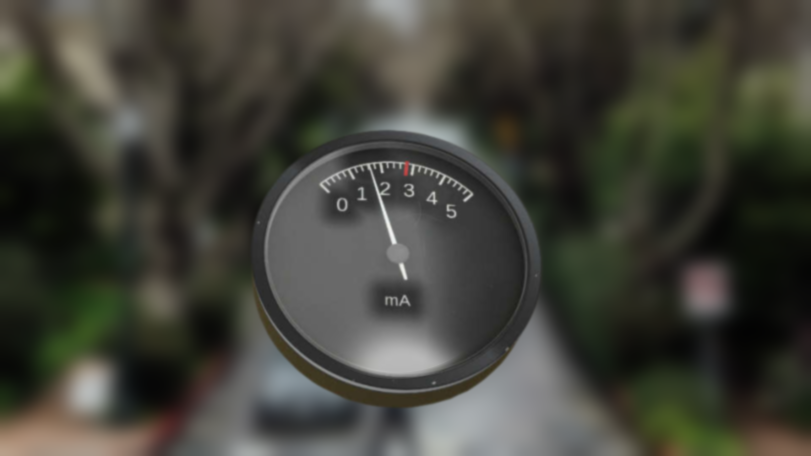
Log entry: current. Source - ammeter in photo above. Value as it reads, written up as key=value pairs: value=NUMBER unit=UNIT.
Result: value=1.6 unit=mA
